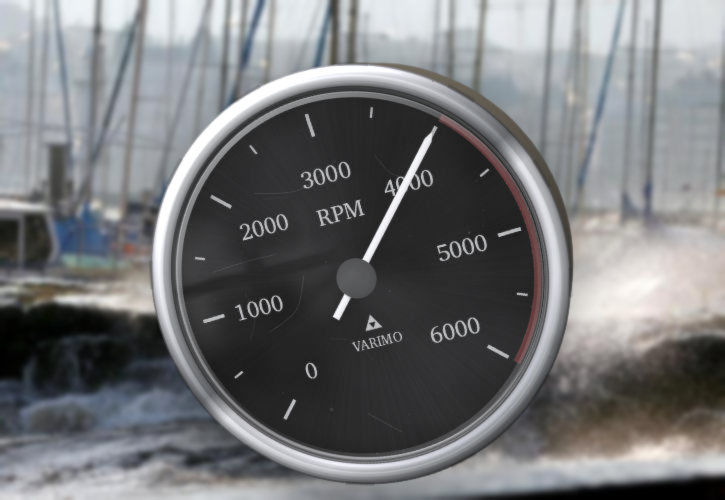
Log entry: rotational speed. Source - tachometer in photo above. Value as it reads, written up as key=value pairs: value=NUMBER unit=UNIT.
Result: value=4000 unit=rpm
